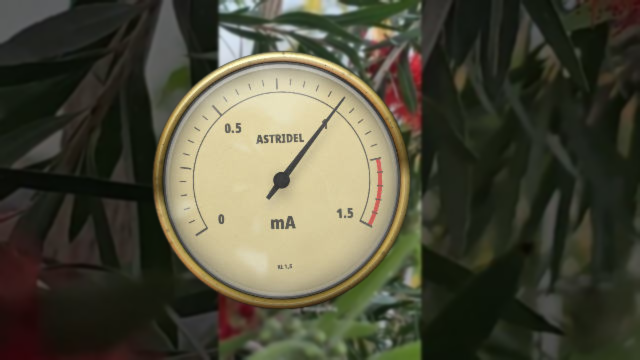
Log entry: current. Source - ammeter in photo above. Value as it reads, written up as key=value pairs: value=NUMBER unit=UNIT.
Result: value=1 unit=mA
